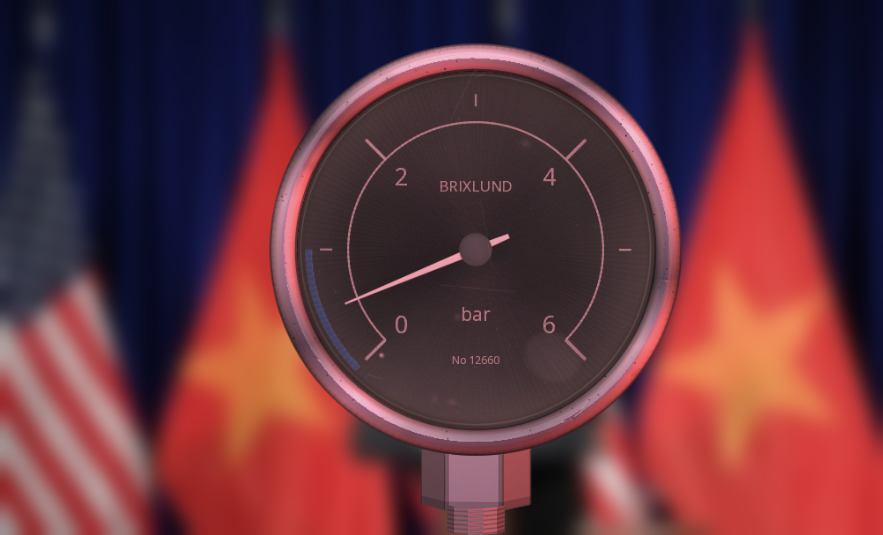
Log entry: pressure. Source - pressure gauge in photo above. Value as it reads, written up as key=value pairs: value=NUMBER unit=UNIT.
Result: value=0.5 unit=bar
